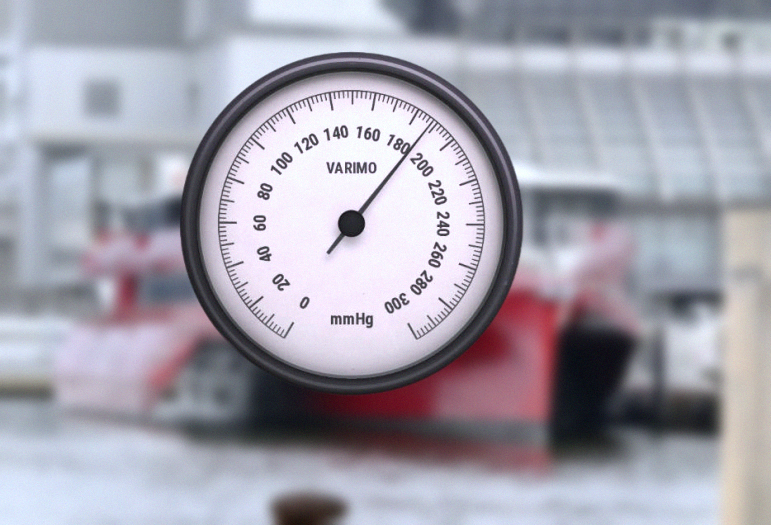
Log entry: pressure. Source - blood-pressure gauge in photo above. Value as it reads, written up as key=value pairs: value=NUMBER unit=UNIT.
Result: value=188 unit=mmHg
